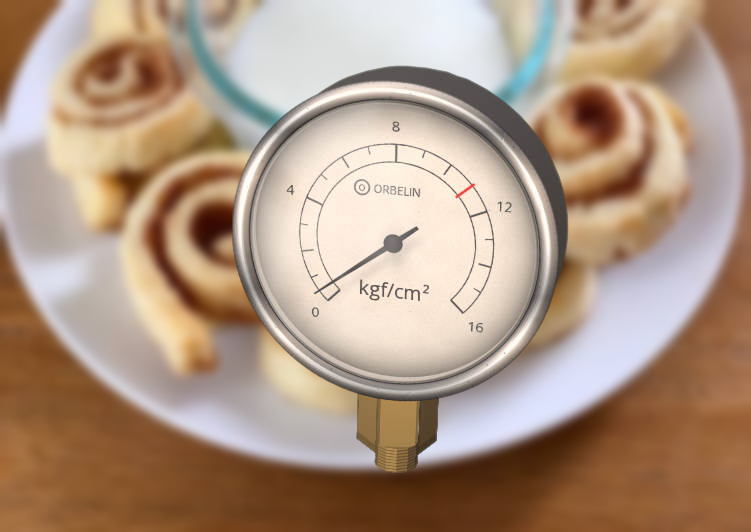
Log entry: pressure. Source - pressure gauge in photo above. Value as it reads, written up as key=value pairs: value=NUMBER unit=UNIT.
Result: value=0.5 unit=kg/cm²
